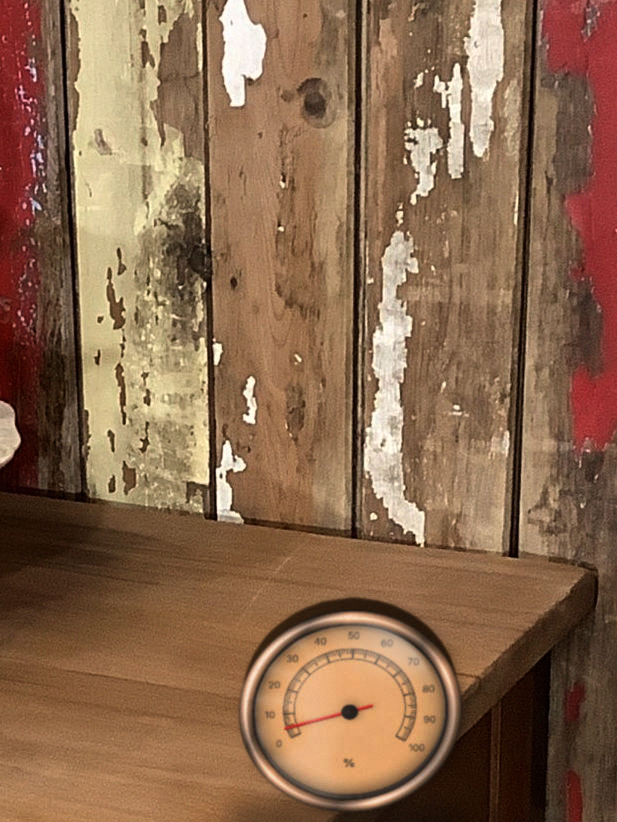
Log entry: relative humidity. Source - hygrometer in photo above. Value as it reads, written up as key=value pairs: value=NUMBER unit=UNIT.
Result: value=5 unit=%
